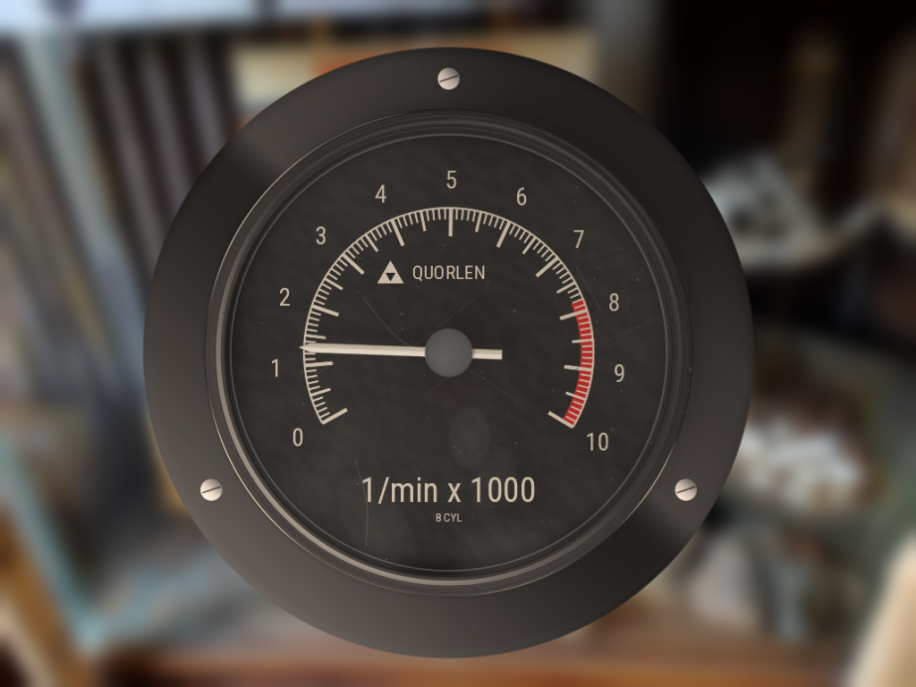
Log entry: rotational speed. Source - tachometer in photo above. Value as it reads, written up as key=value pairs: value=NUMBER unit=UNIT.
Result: value=1300 unit=rpm
